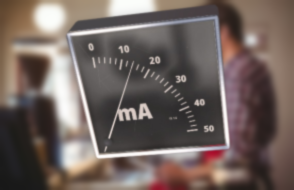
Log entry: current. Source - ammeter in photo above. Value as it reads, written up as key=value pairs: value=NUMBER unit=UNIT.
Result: value=14 unit=mA
